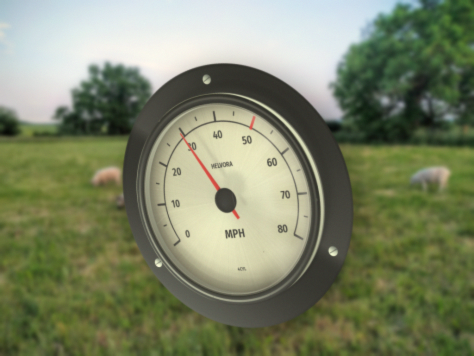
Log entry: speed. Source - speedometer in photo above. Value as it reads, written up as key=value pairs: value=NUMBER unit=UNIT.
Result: value=30 unit=mph
